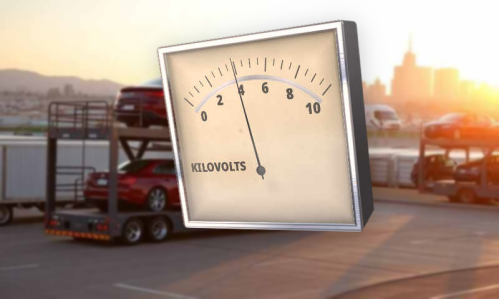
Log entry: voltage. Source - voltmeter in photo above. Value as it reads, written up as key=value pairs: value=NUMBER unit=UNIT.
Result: value=4 unit=kV
